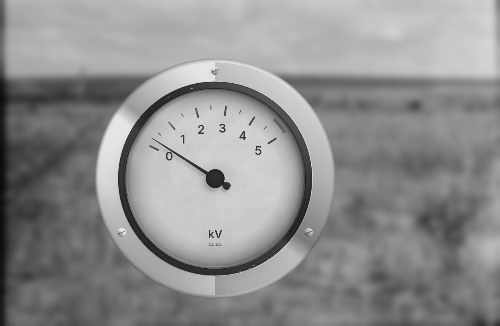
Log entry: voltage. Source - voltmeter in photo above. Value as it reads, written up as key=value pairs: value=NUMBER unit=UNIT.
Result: value=0.25 unit=kV
